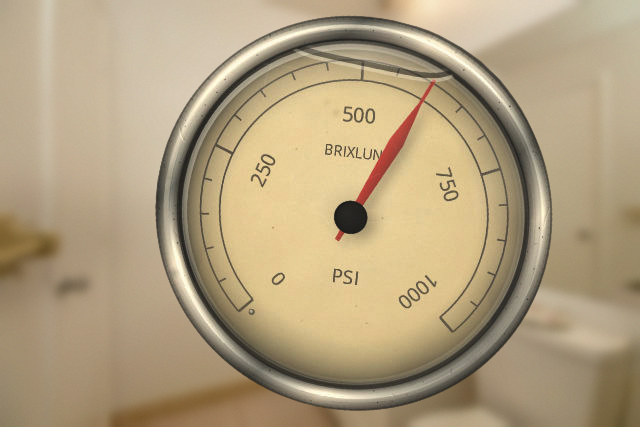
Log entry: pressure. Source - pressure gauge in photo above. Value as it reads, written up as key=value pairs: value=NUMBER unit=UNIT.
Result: value=600 unit=psi
